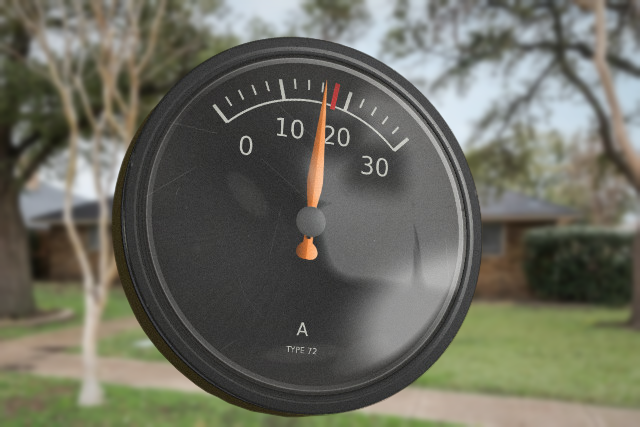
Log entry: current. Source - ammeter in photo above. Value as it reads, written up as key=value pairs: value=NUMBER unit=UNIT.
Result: value=16 unit=A
